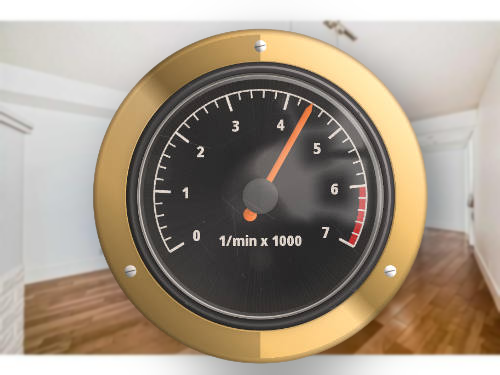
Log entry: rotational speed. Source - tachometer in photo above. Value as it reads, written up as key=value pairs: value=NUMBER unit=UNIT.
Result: value=4400 unit=rpm
